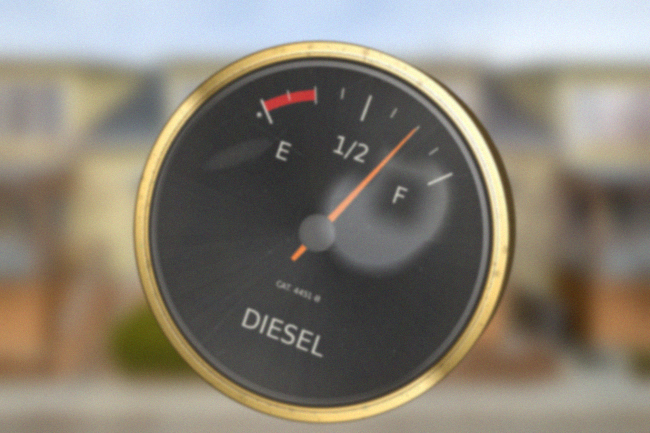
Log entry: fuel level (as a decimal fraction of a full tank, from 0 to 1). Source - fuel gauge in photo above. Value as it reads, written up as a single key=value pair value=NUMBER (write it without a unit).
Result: value=0.75
